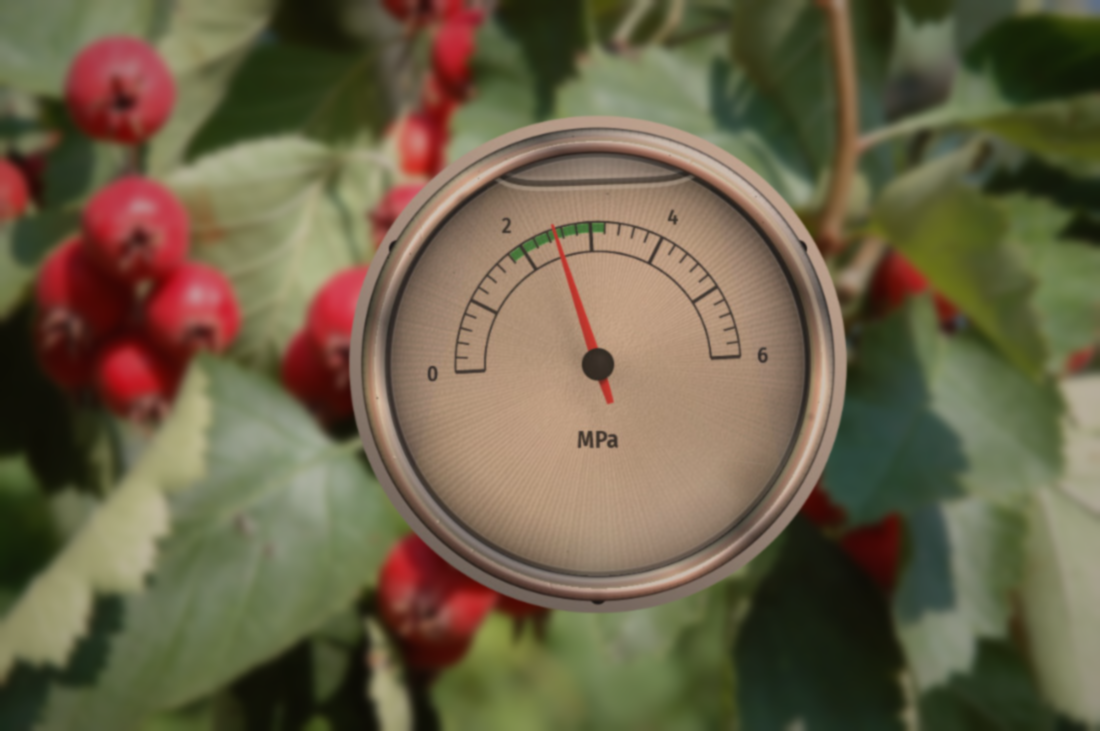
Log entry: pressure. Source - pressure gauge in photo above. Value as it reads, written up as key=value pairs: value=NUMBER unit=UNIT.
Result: value=2.5 unit=MPa
